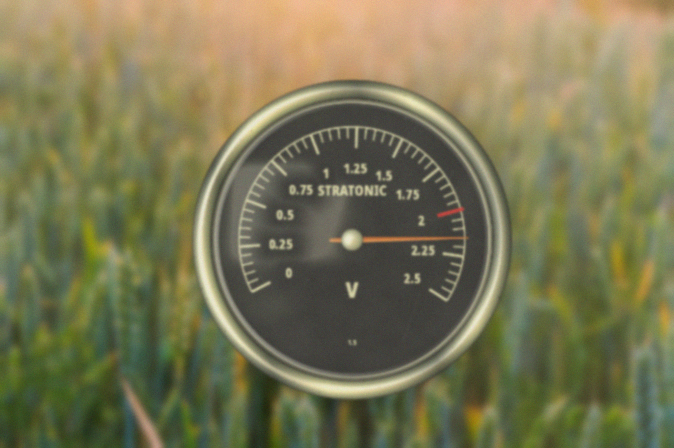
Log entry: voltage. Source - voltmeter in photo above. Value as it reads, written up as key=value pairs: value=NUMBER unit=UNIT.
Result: value=2.15 unit=V
